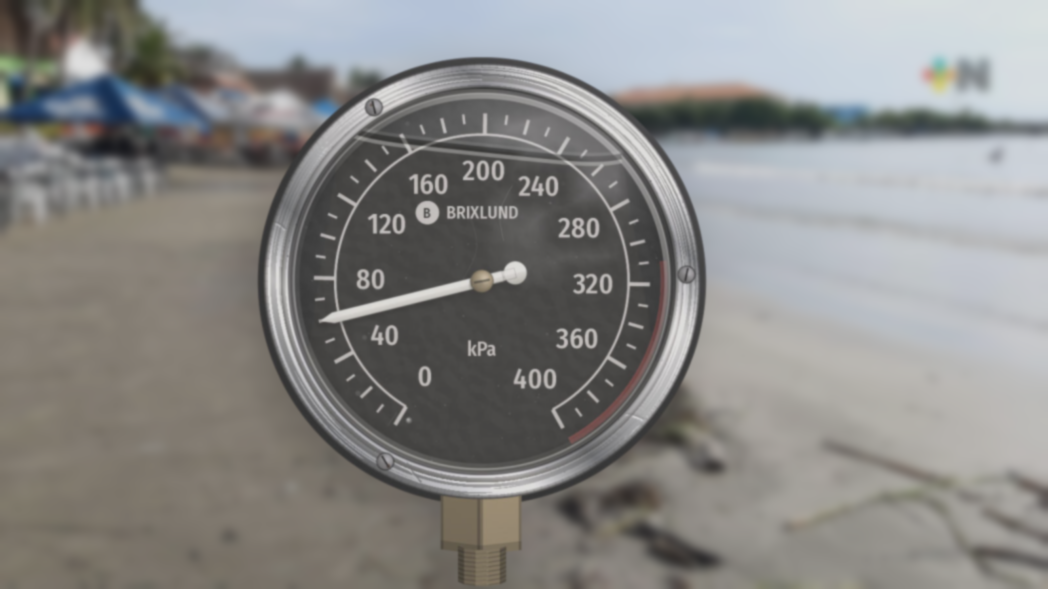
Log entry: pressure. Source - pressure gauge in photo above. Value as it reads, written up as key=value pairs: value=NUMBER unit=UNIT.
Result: value=60 unit=kPa
